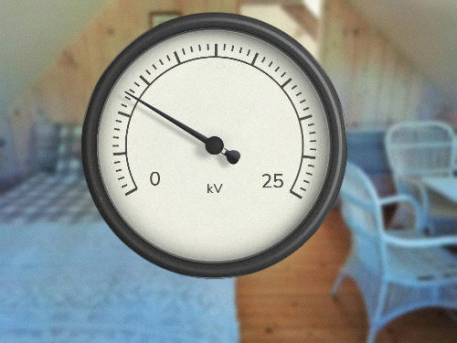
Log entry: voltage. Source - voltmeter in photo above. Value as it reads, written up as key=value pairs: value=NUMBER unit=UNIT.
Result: value=6.25 unit=kV
